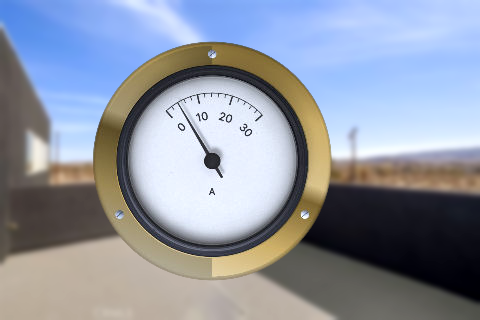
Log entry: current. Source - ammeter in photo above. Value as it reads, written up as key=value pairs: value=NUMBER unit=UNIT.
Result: value=4 unit=A
